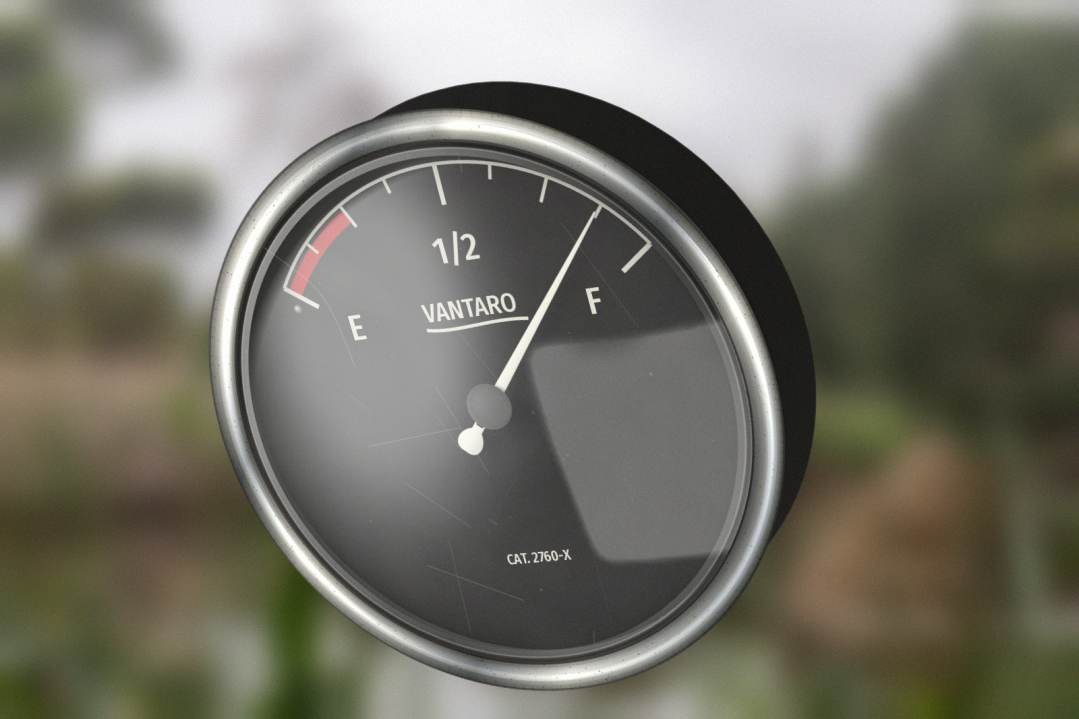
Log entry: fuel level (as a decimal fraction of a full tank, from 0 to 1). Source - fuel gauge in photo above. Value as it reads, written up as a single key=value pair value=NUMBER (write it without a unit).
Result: value=0.875
